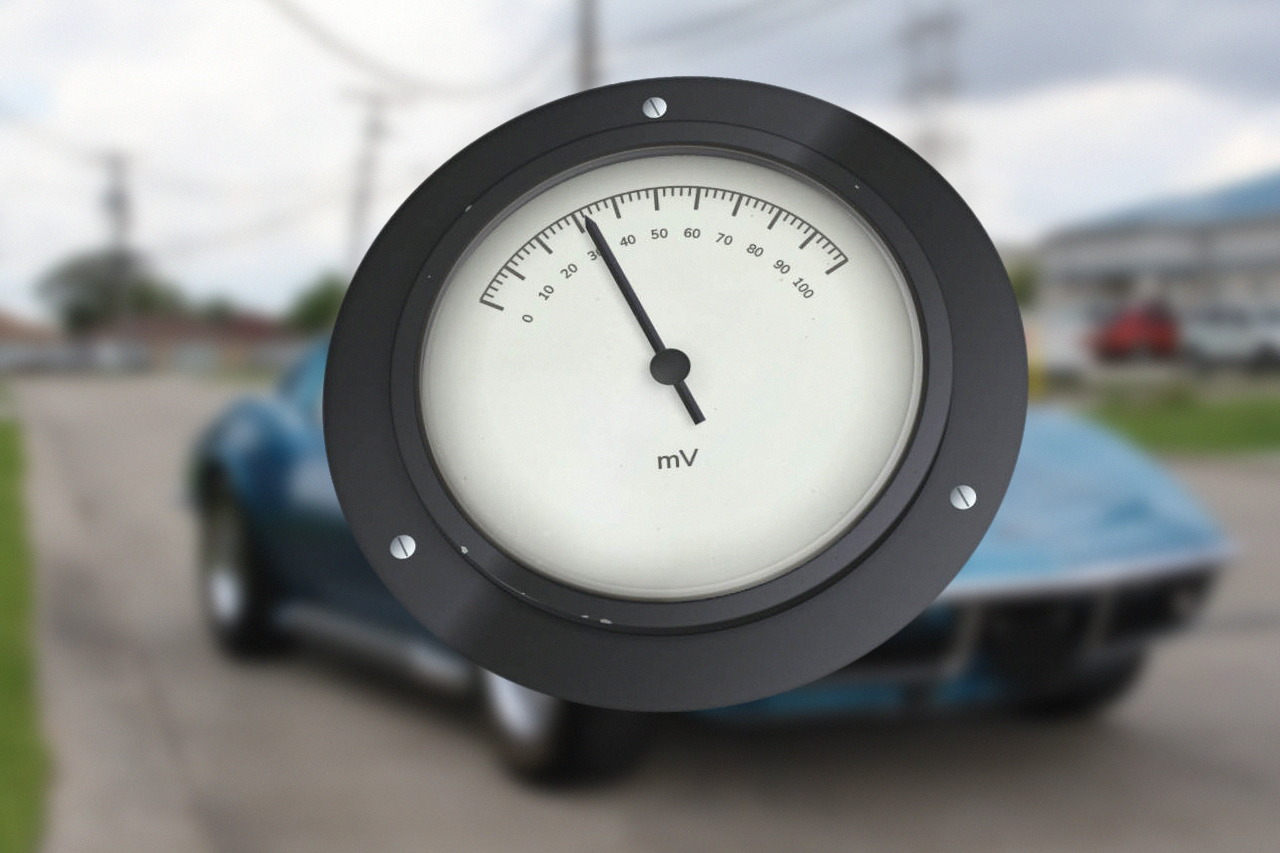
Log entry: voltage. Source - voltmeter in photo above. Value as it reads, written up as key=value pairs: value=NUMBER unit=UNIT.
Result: value=32 unit=mV
